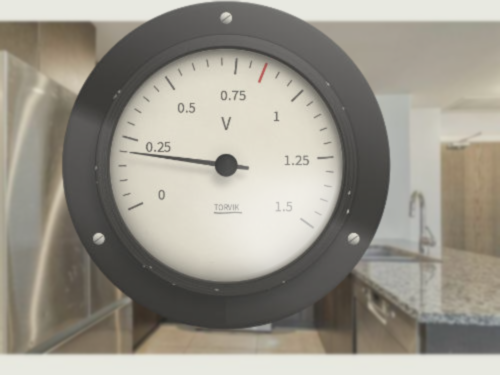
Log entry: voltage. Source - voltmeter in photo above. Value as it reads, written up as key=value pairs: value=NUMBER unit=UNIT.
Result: value=0.2 unit=V
